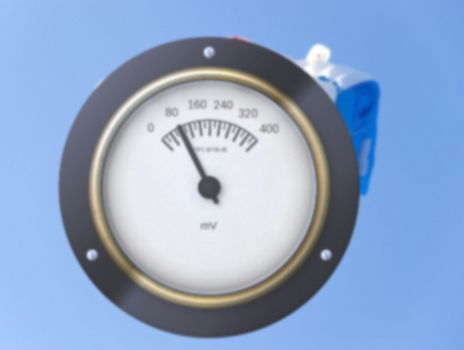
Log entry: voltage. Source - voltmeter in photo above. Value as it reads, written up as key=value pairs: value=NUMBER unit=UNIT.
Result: value=80 unit=mV
